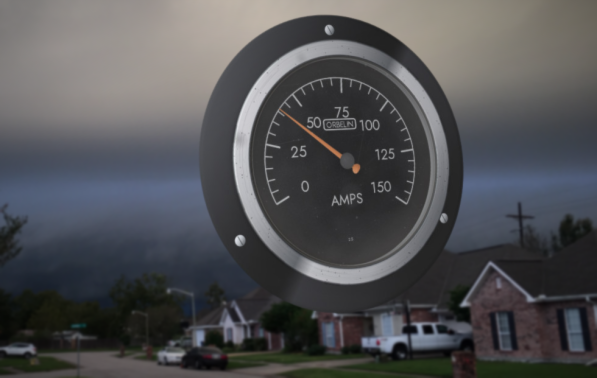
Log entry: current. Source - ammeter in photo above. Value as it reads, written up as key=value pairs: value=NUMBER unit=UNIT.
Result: value=40 unit=A
